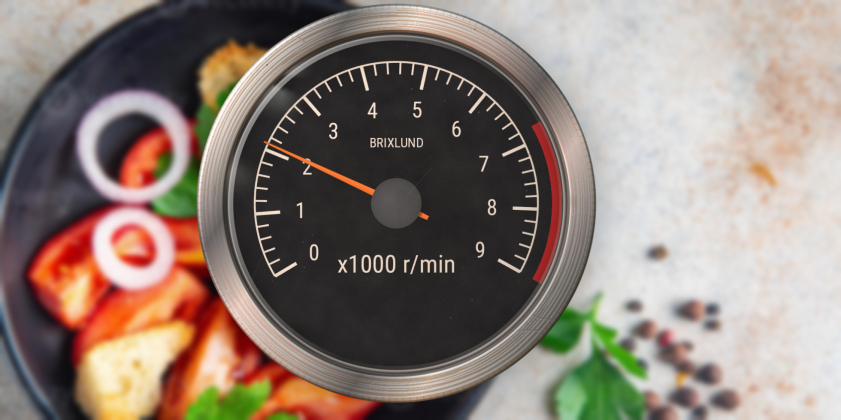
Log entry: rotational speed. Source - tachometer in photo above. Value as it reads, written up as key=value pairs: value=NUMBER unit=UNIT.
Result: value=2100 unit=rpm
